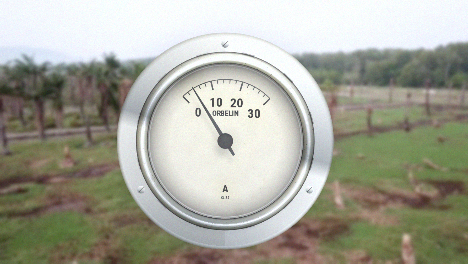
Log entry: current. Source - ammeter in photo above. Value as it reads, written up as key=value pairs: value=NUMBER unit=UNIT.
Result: value=4 unit=A
